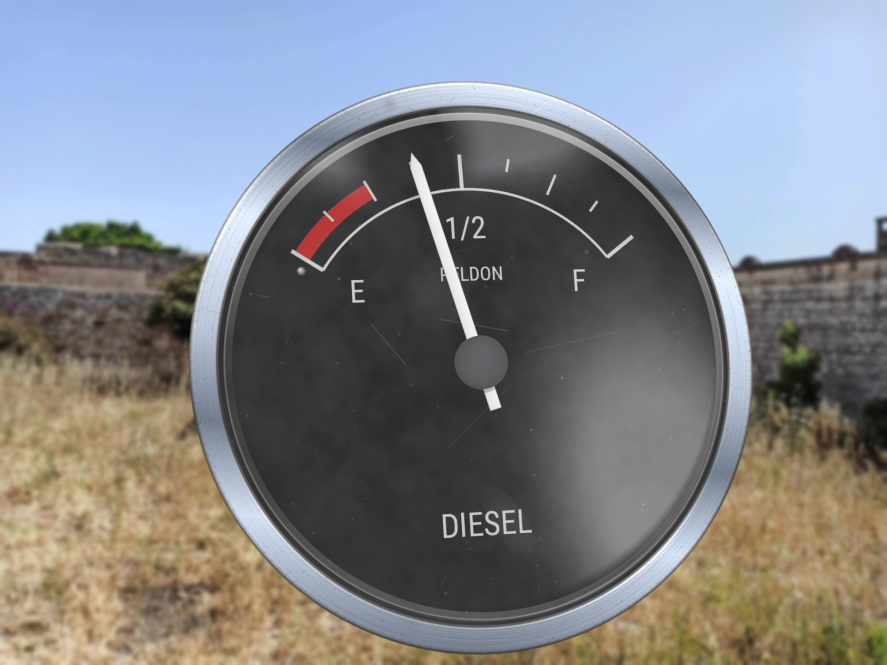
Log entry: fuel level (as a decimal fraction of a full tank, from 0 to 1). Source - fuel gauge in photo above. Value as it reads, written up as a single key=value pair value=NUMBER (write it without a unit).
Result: value=0.375
